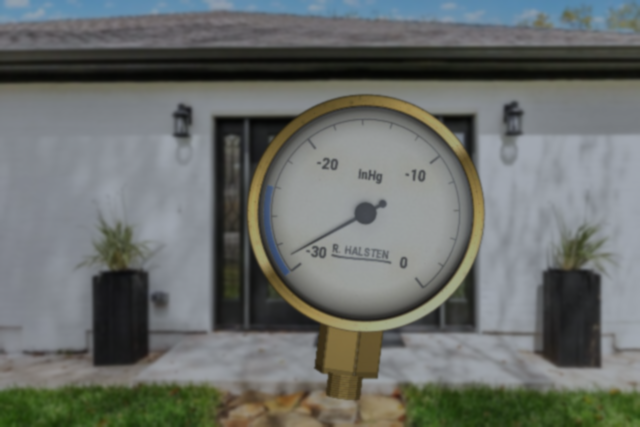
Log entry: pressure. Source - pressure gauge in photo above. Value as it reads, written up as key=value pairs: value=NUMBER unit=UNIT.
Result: value=-29 unit=inHg
